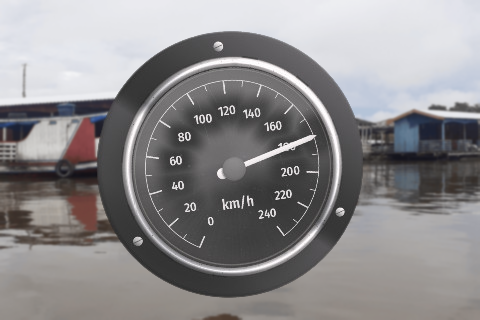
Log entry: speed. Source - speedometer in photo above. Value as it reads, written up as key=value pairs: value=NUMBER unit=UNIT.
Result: value=180 unit=km/h
